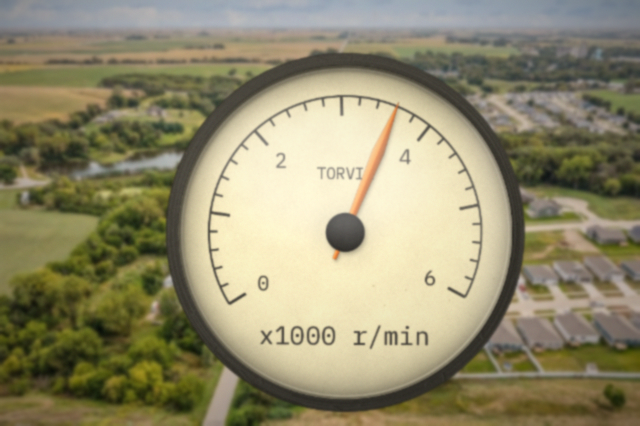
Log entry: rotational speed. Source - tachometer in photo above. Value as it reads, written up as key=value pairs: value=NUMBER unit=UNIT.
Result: value=3600 unit=rpm
